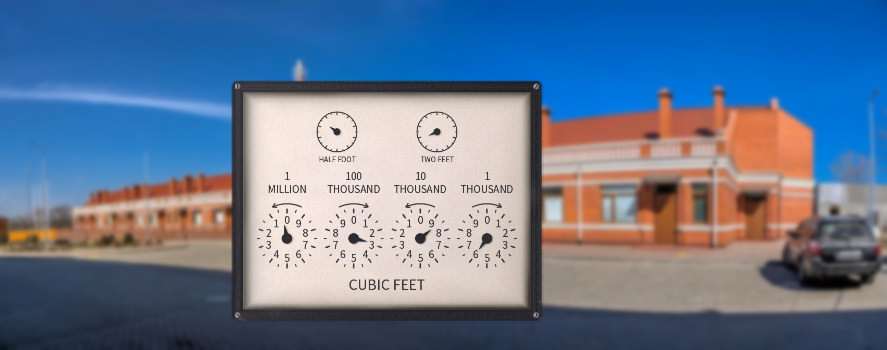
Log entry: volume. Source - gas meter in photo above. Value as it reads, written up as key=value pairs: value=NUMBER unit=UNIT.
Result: value=28600 unit=ft³
